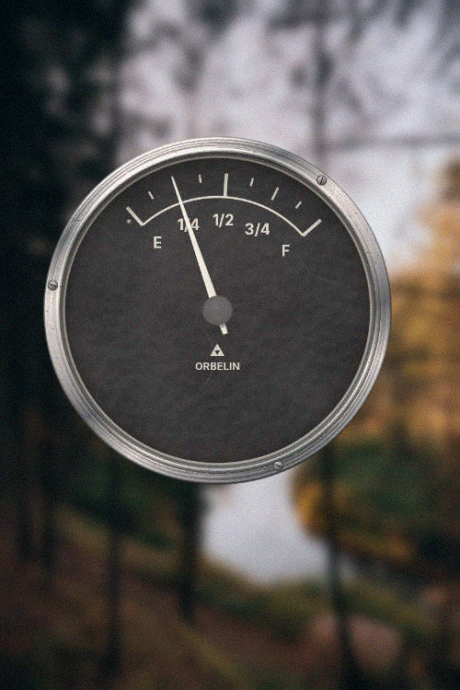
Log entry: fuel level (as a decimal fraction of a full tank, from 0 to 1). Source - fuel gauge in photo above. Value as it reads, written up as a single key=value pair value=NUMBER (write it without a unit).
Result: value=0.25
